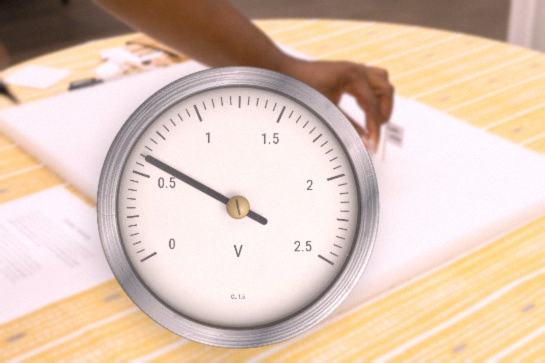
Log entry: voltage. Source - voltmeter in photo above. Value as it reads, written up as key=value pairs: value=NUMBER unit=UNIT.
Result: value=0.6 unit=V
